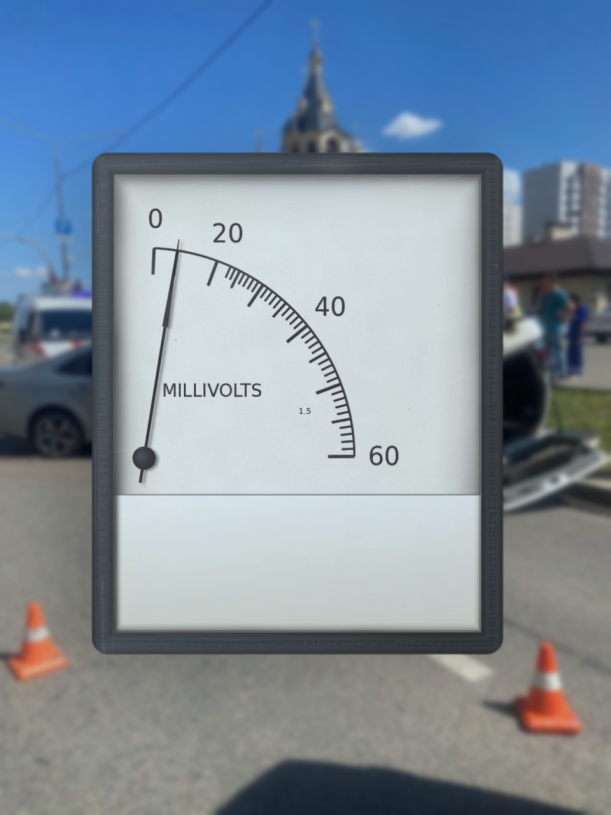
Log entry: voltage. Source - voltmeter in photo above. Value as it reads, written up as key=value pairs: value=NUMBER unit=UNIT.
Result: value=10 unit=mV
